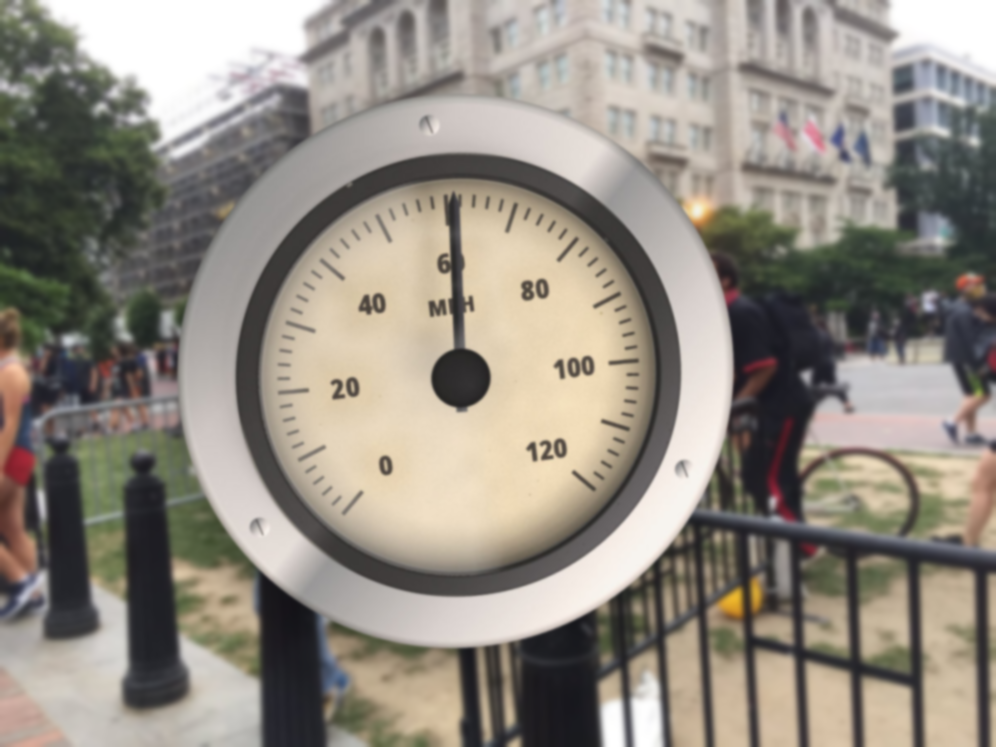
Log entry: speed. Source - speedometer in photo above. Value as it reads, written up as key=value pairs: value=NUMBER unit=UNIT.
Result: value=61 unit=mph
